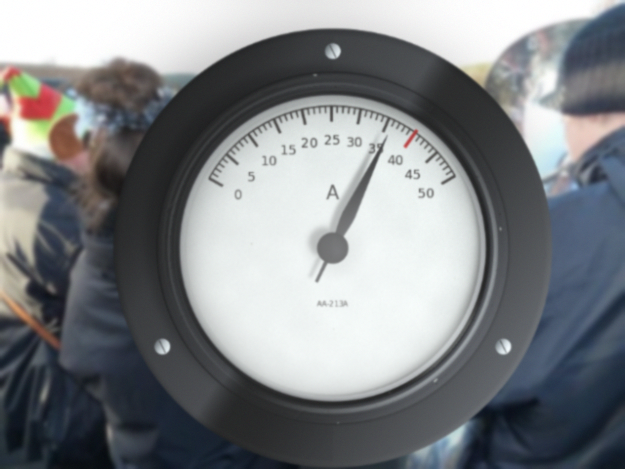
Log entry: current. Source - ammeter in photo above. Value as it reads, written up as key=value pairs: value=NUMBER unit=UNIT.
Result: value=36 unit=A
